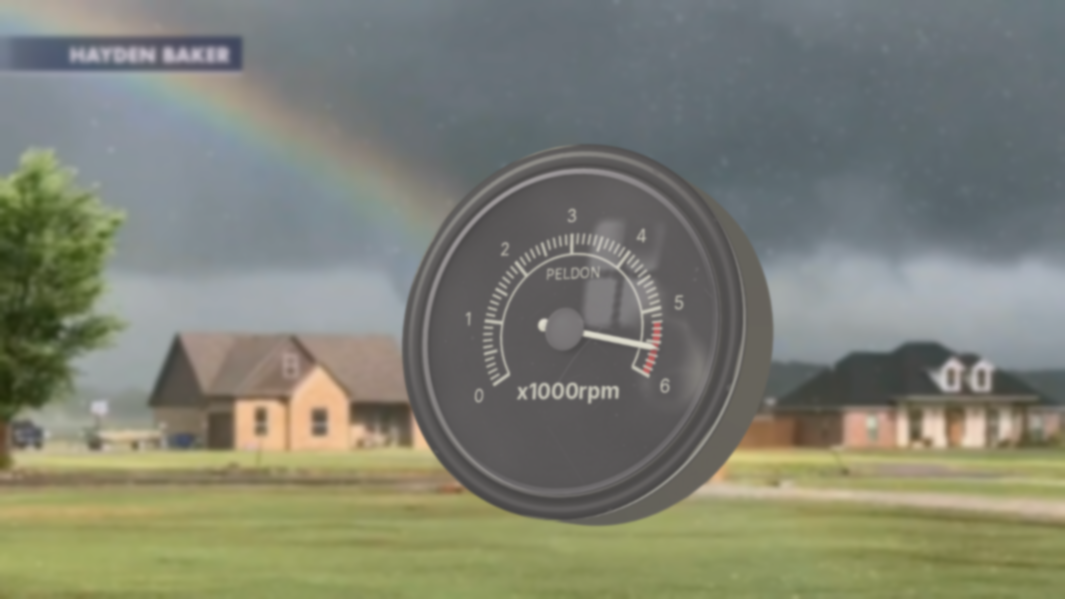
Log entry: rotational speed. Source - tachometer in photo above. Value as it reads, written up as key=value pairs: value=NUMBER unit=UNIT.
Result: value=5600 unit=rpm
